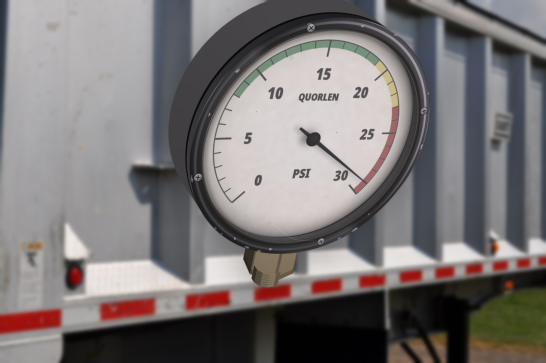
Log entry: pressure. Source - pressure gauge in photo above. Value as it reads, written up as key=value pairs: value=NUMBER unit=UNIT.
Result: value=29 unit=psi
